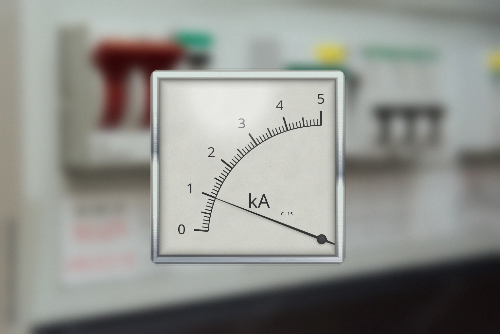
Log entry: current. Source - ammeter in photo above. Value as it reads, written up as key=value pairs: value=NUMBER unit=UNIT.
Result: value=1 unit=kA
